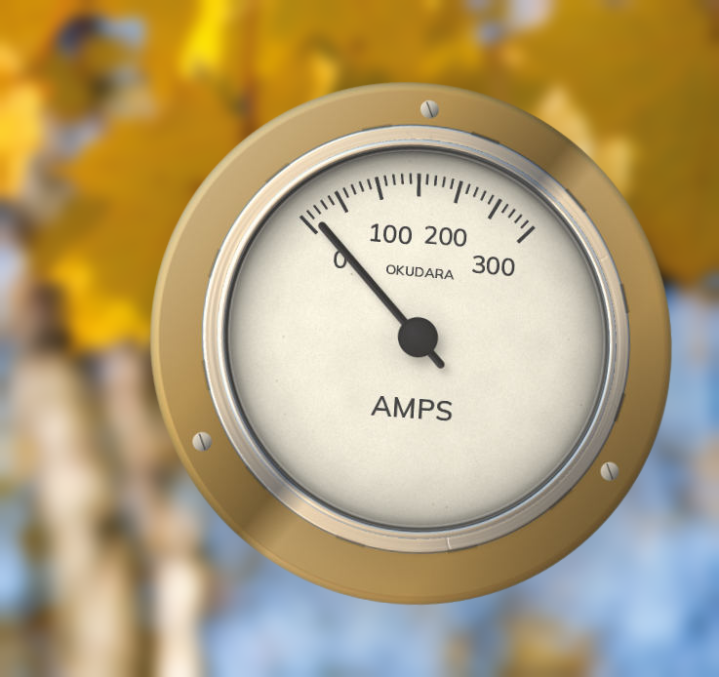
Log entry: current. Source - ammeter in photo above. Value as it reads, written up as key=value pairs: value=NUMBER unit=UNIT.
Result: value=10 unit=A
